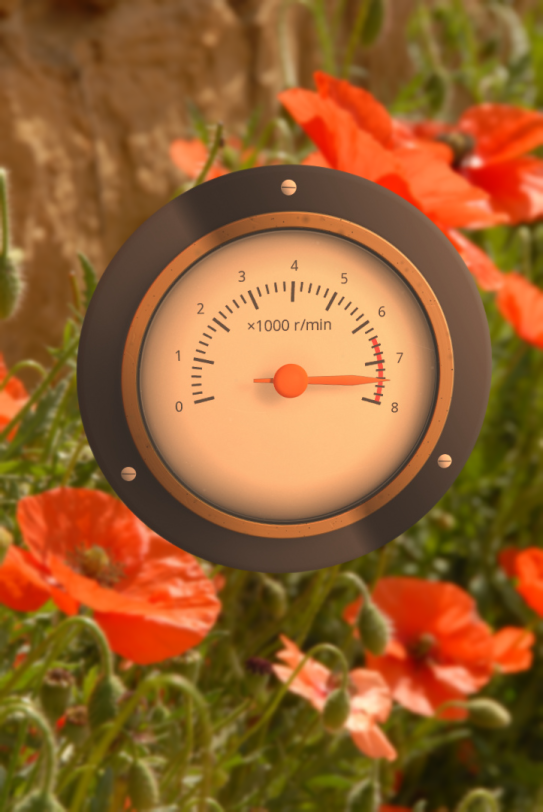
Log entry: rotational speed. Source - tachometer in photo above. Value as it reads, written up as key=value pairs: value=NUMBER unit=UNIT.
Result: value=7400 unit=rpm
